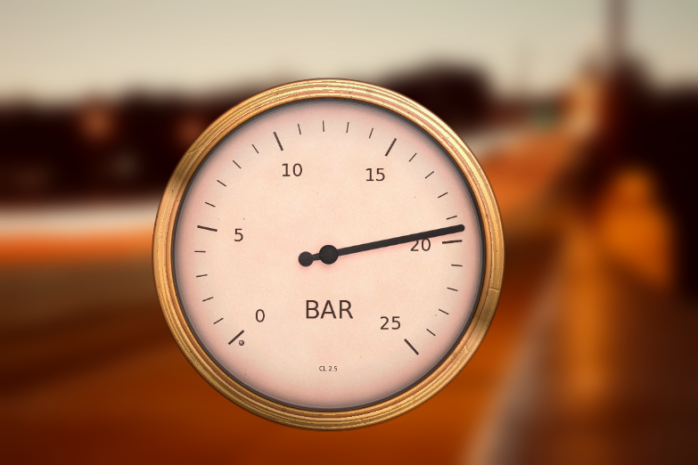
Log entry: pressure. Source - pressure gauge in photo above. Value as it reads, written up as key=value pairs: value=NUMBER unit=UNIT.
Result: value=19.5 unit=bar
